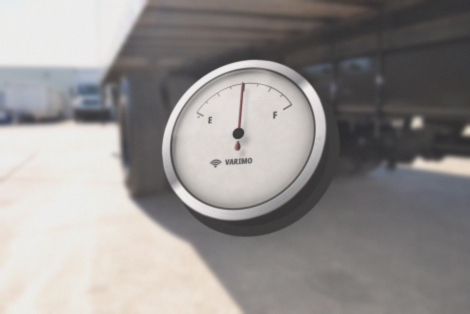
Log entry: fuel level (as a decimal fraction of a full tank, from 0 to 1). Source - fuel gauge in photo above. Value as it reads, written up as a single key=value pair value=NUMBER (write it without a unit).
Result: value=0.5
